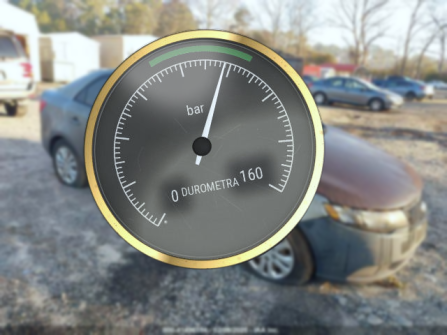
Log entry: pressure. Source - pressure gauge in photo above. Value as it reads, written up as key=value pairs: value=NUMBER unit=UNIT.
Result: value=98 unit=bar
